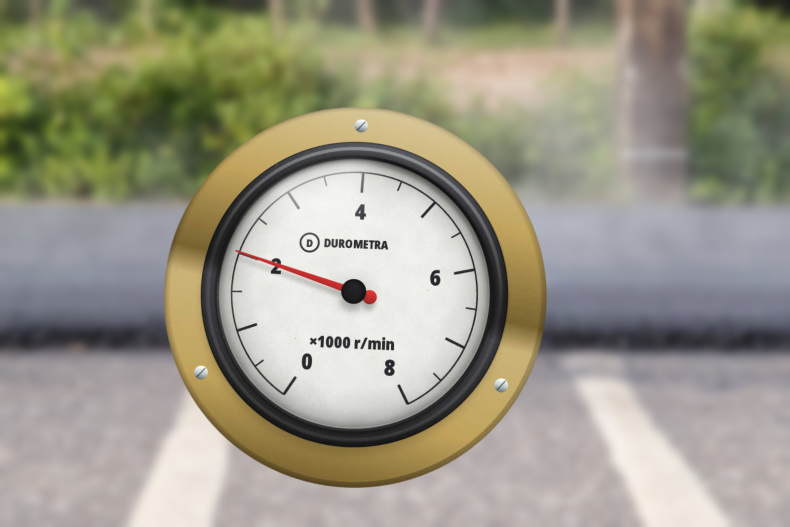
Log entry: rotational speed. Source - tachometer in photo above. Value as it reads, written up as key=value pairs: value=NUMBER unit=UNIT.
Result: value=2000 unit=rpm
